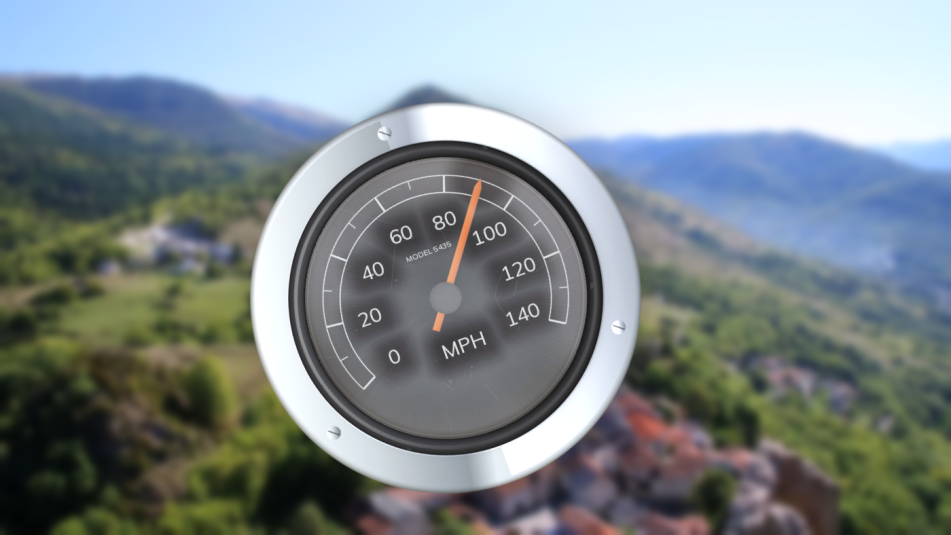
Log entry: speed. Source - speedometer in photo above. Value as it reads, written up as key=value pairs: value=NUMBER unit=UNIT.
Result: value=90 unit=mph
